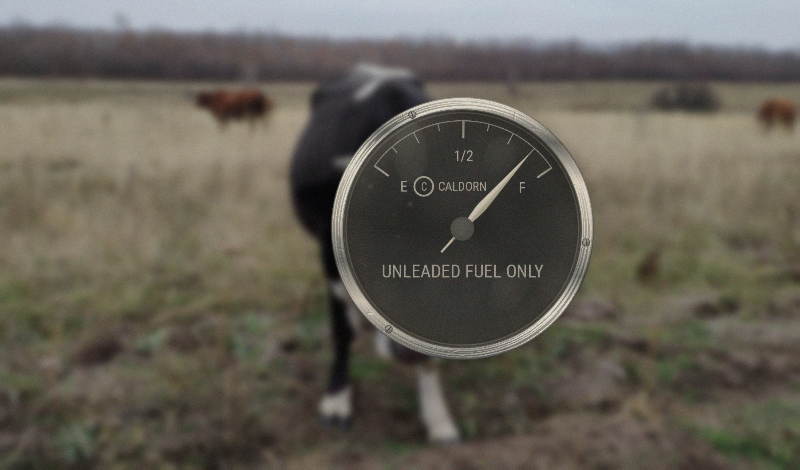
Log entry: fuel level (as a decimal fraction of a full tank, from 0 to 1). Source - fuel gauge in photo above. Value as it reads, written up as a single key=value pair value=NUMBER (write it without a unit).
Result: value=0.875
